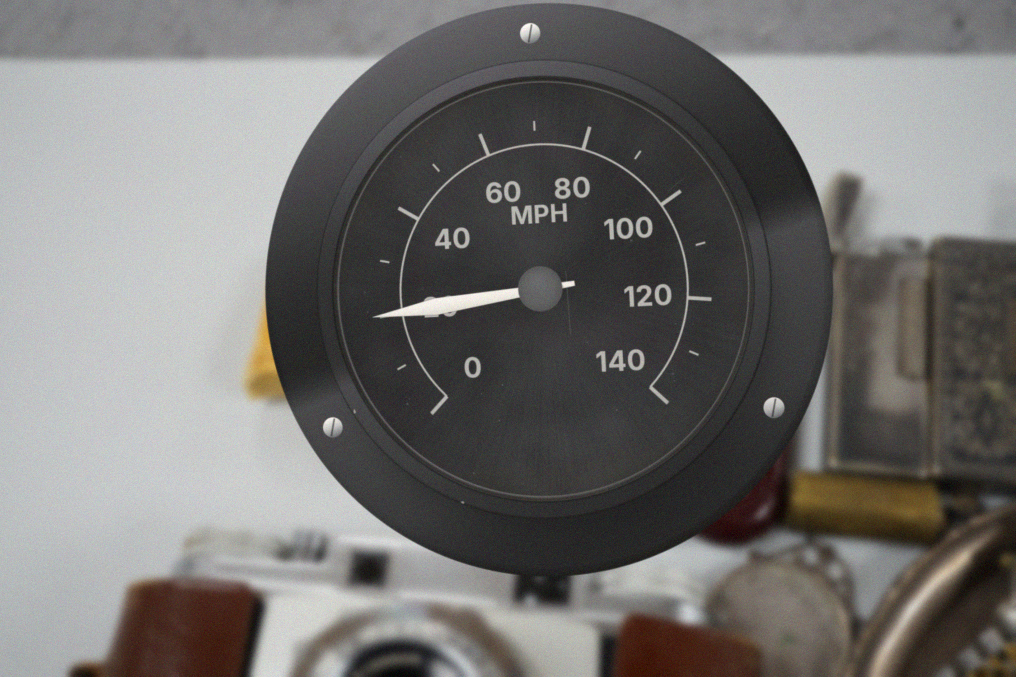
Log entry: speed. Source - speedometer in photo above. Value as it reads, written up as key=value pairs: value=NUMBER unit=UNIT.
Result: value=20 unit=mph
